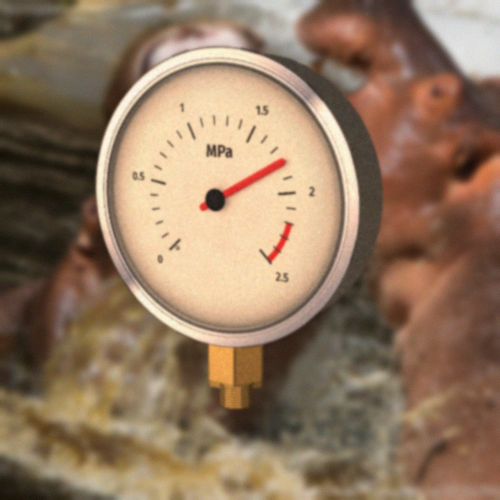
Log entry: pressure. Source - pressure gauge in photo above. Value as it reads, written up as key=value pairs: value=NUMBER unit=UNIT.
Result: value=1.8 unit=MPa
